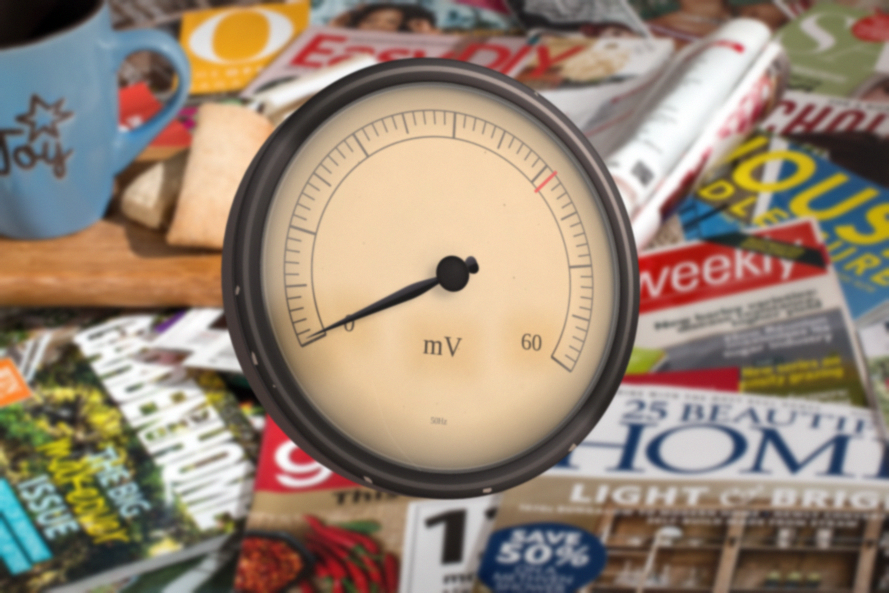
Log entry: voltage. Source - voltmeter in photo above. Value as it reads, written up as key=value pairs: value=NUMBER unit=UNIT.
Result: value=0.5 unit=mV
